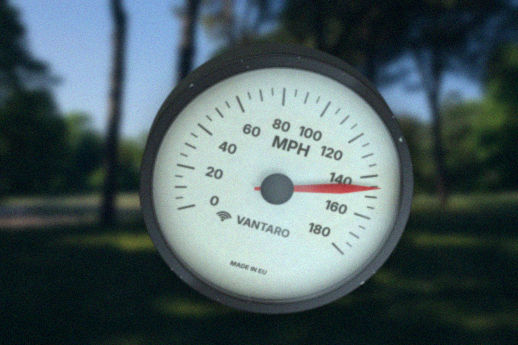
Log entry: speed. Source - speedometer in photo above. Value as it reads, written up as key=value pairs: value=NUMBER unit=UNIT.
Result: value=145 unit=mph
